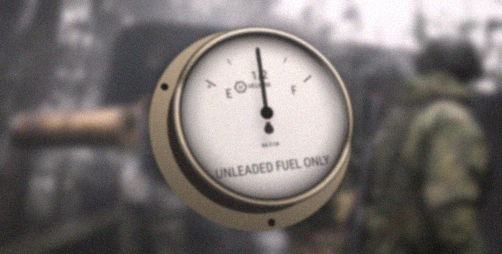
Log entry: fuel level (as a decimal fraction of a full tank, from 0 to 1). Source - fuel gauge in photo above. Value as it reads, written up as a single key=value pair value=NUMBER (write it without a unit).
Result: value=0.5
